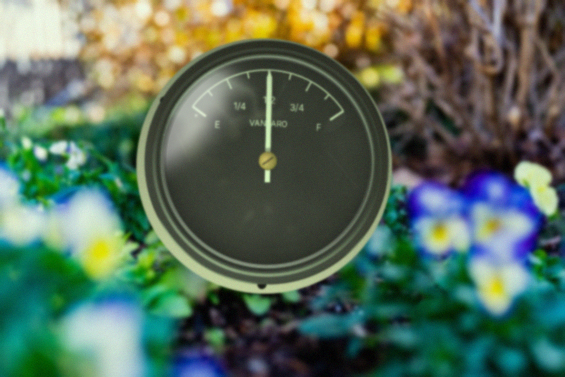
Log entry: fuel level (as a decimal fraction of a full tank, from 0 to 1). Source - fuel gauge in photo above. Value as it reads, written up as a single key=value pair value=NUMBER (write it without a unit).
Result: value=0.5
